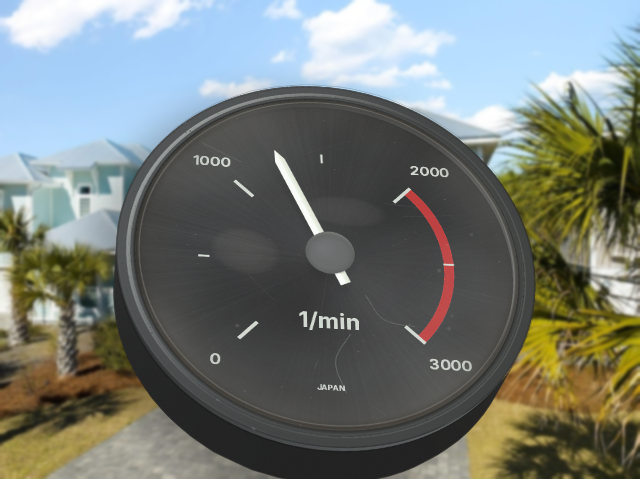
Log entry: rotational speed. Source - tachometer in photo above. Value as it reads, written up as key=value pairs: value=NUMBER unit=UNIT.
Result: value=1250 unit=rpm
